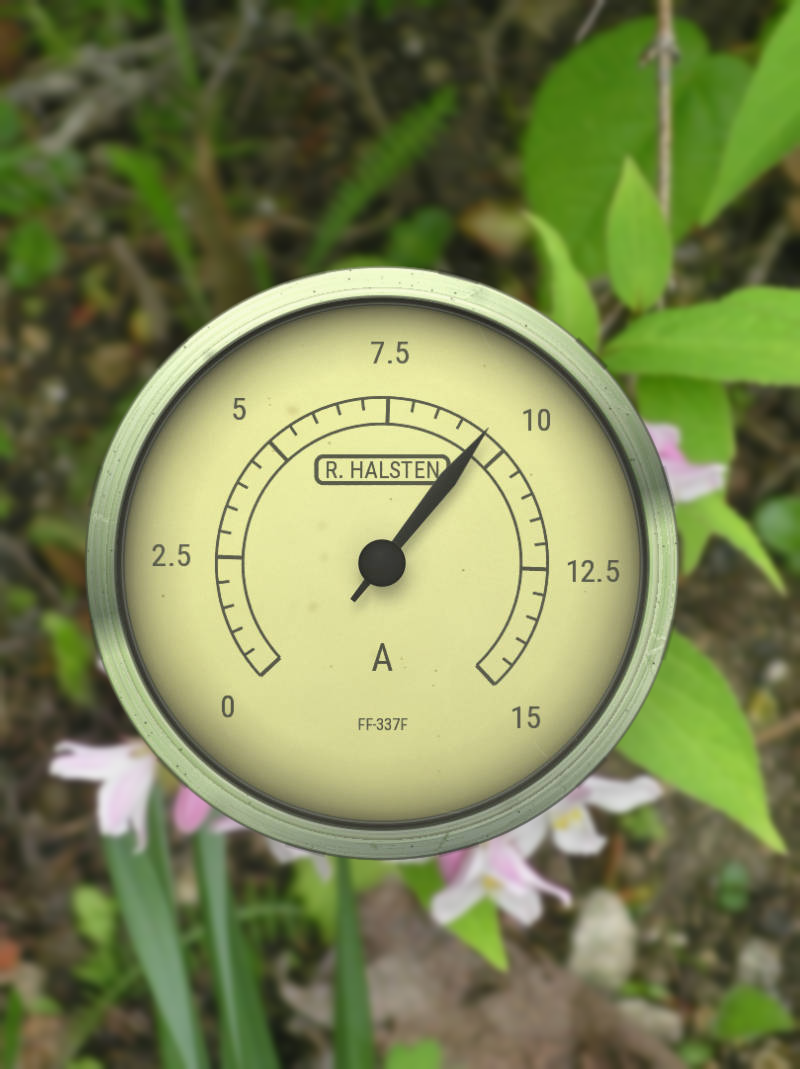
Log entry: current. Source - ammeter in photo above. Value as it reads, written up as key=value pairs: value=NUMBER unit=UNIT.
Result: value=9.5 unit=A
